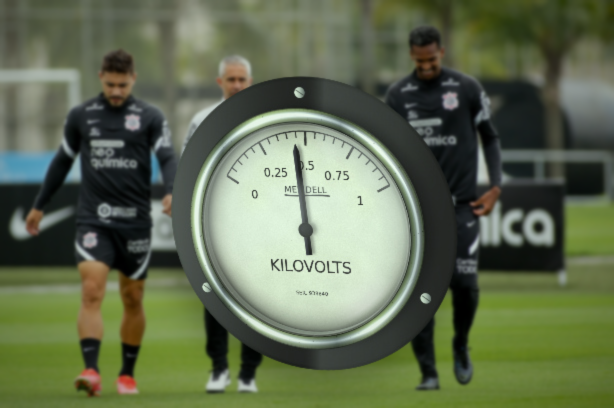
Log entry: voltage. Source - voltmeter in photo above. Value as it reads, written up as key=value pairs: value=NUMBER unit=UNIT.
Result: value=0.45 unit=kV
